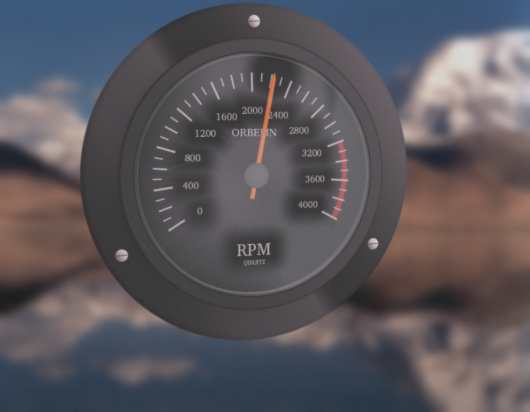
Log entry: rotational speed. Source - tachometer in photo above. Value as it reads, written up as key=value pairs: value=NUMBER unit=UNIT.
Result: value=2200 unit=rpm
